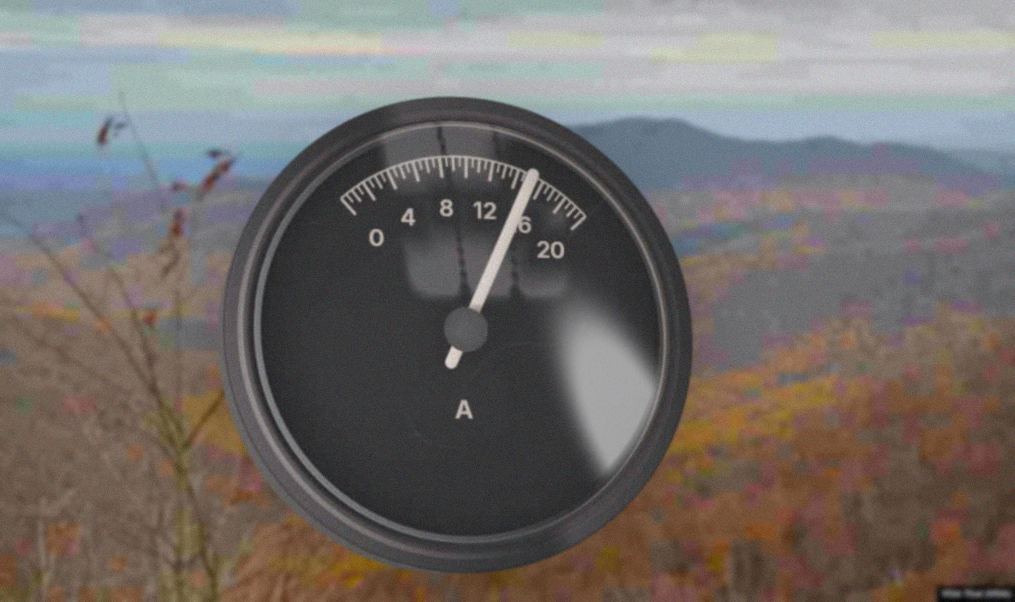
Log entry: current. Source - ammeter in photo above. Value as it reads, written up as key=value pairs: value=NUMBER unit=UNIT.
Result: value=15 unit=A
